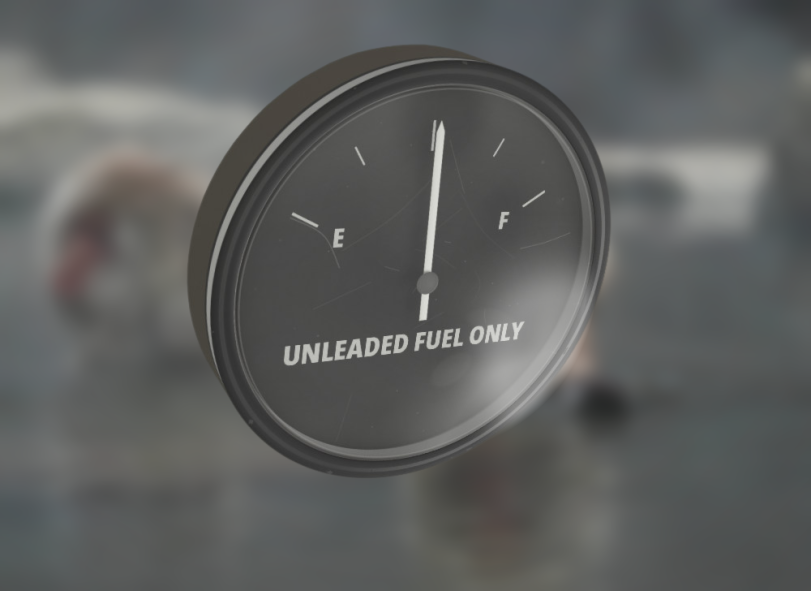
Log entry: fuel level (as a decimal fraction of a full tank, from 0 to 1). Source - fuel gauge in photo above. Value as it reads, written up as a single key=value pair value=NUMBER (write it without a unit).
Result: value=0.5
